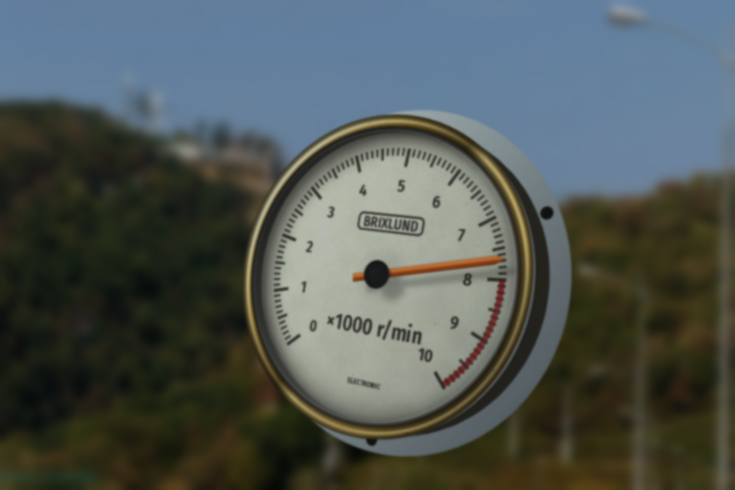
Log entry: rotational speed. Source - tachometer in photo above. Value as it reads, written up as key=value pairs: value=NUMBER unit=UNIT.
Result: value=7700 unit=rpm
